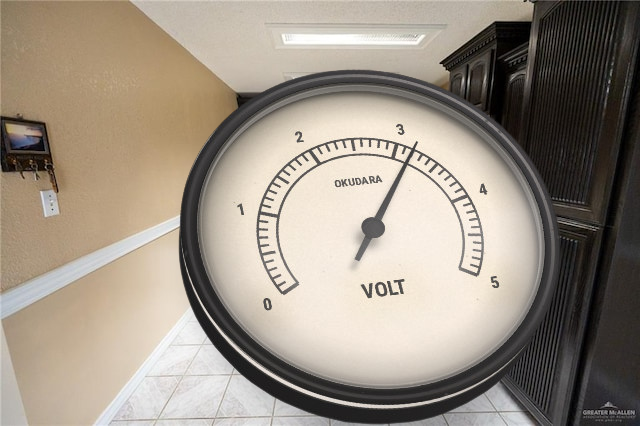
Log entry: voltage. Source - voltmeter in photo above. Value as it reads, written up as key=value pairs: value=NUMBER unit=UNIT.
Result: value=3.2 unit=V
